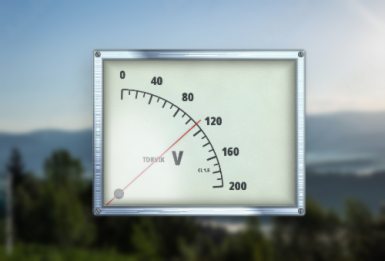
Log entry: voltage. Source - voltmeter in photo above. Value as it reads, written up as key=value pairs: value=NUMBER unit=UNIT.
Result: value=110 unit=V
